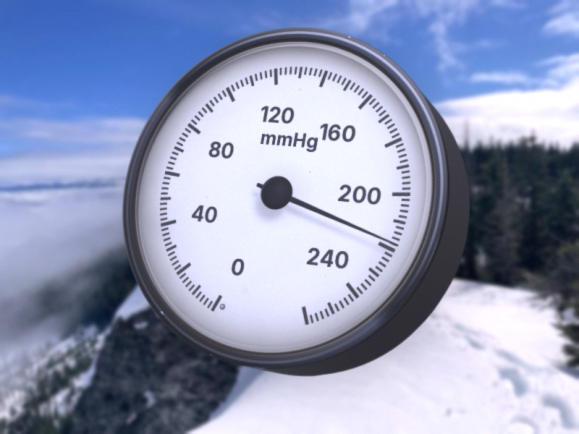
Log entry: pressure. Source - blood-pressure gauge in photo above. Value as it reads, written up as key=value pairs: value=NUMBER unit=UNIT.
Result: value=218 unit=mmHg
